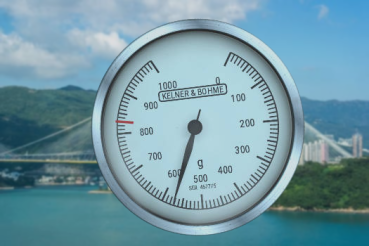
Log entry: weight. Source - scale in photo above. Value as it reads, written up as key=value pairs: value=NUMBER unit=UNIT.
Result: value=570 unit=g
